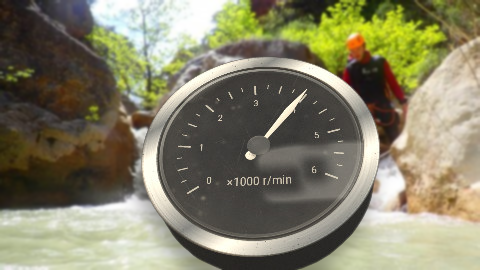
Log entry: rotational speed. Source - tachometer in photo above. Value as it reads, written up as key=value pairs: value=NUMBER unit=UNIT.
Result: value=4000 unit=rpm
